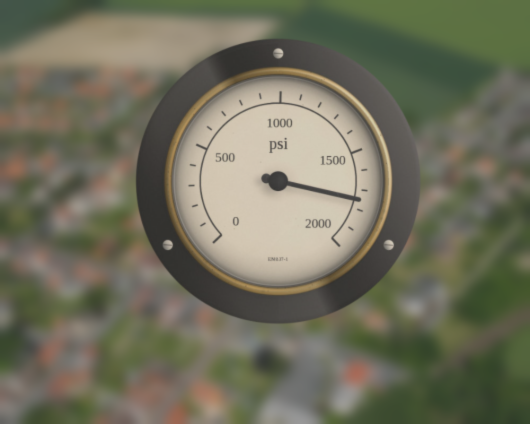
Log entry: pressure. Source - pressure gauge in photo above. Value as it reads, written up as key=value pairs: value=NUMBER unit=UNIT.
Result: value=1750 unit=psi
